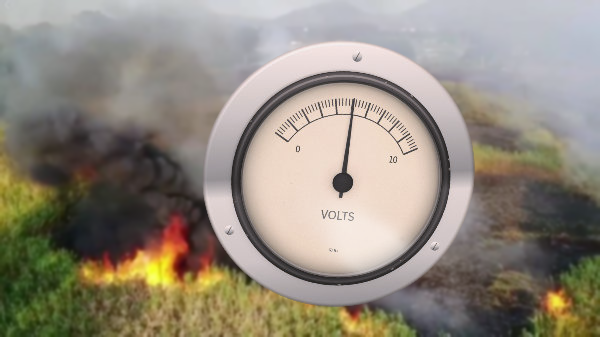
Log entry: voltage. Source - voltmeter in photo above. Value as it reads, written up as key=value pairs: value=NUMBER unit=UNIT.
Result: value=5 unit=V
